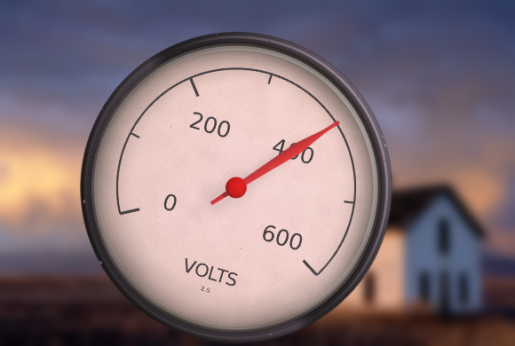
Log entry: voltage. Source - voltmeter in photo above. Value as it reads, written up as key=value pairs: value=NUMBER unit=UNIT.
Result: value=400 unit=V
